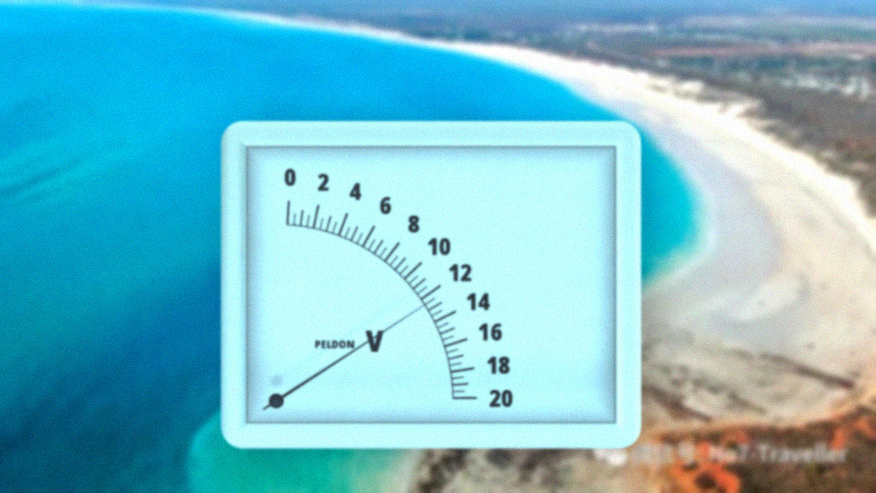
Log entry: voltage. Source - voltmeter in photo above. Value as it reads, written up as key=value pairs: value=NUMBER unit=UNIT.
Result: value=12.5 unit=V
